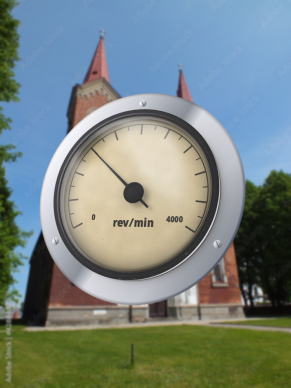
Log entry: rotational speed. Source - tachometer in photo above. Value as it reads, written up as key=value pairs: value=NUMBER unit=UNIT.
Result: value=1200 unit=rpm
